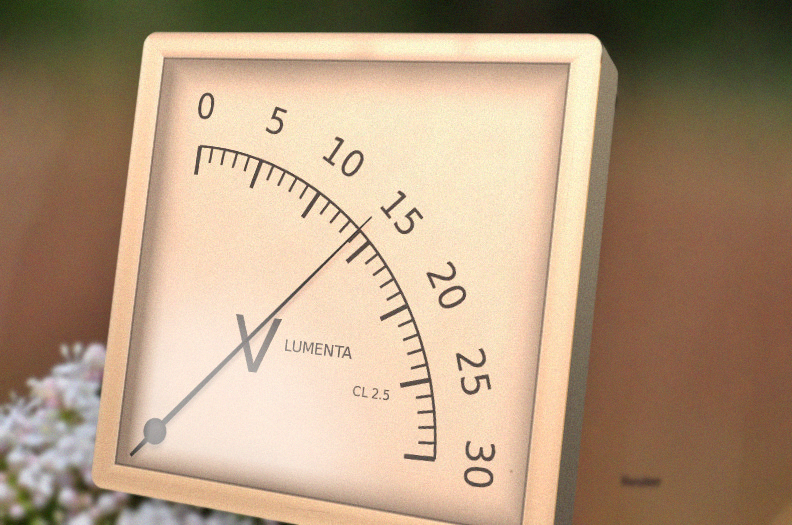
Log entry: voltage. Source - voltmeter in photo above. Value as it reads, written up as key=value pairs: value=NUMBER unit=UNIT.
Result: value=14 unit=V
